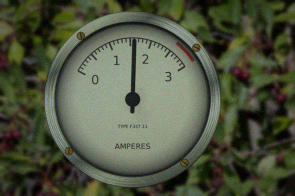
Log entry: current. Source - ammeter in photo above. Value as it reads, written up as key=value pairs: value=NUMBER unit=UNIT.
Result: value=1.6 unit=A
